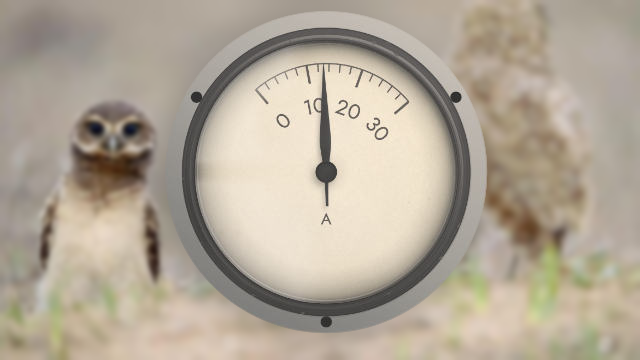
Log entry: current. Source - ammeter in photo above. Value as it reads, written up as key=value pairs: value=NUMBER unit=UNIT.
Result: value=13 unit=A
